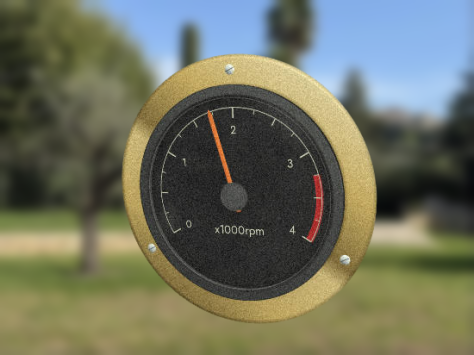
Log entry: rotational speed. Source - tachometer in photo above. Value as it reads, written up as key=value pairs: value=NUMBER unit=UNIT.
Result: value=1750 unit=rpm
